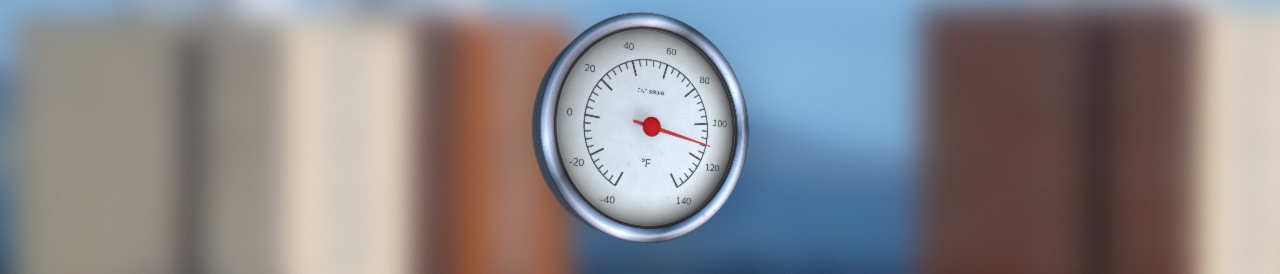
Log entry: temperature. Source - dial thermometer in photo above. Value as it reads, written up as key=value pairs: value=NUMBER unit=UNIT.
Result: value=112 unit=°F
